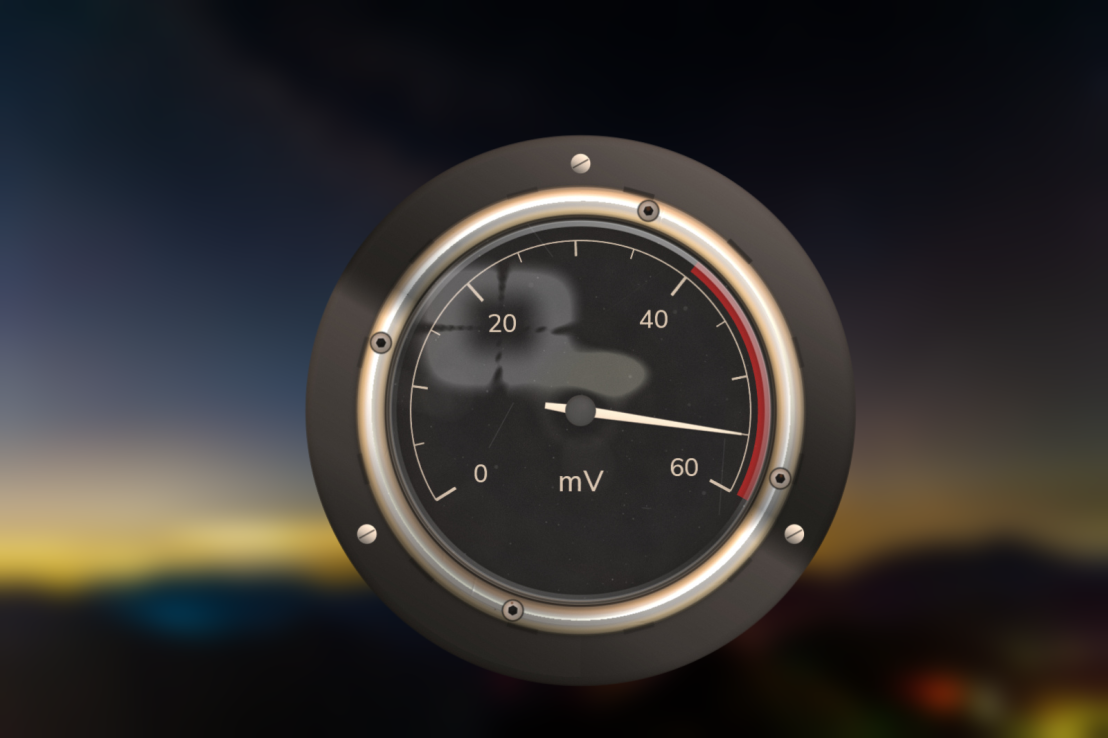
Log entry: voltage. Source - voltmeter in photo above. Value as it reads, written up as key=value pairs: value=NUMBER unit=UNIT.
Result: value=55 unit=mV
